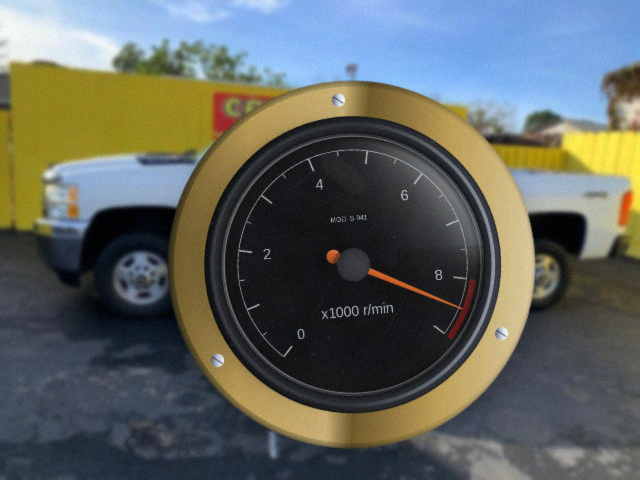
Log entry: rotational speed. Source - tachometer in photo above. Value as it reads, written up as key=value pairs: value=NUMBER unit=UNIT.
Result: value=8500 unit=rpm
